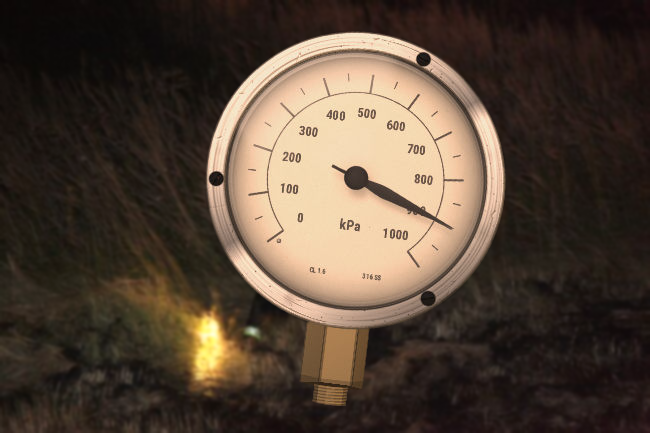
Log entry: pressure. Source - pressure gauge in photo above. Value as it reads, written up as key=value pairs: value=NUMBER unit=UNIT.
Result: value=900 unit=kPa
